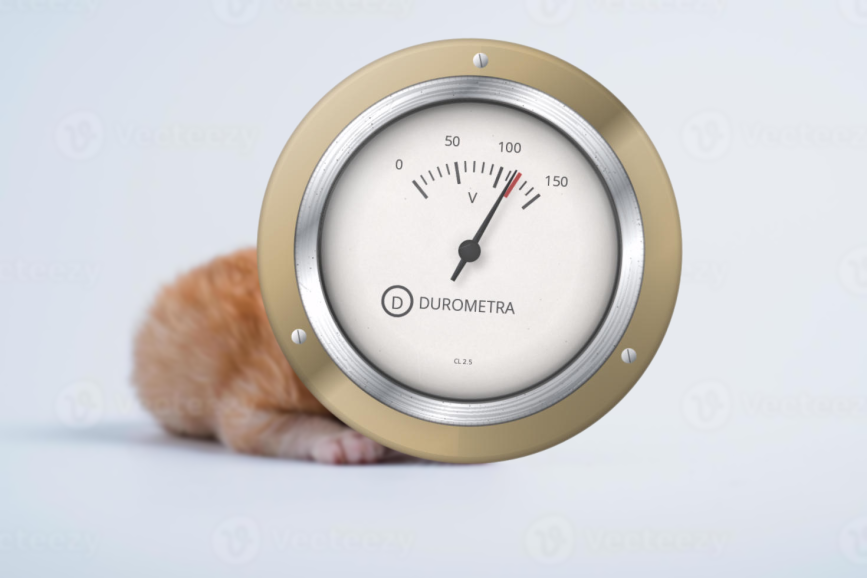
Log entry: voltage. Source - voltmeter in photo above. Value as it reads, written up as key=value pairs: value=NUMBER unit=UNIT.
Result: value=115 unit=V
